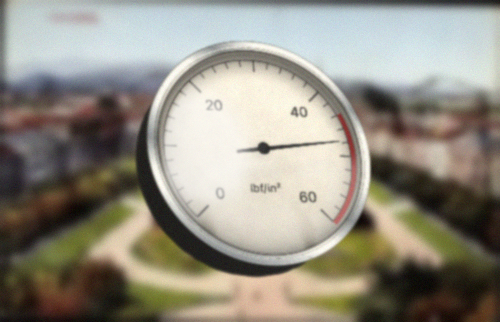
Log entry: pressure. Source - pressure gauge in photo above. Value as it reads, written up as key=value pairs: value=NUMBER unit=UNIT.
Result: value=48 unit=psi
